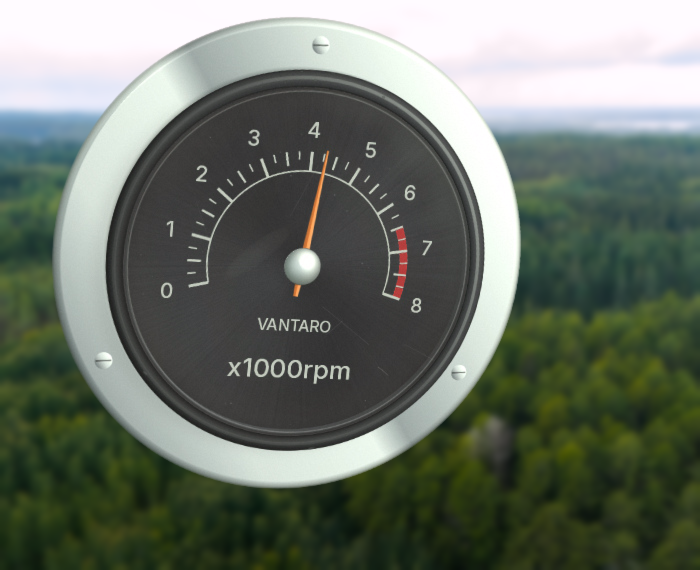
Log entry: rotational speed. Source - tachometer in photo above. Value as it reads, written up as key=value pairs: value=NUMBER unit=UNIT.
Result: value=4250 unit=rpm
